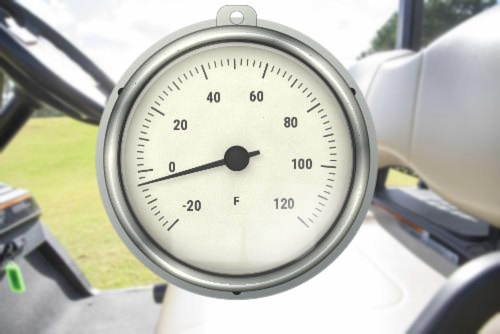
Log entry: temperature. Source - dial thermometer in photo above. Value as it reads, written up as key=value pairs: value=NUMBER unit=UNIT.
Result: value=-4 unit=°F
